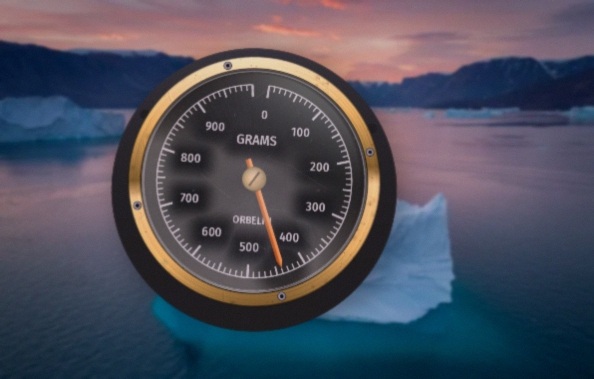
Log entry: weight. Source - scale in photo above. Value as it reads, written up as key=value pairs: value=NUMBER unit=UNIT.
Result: value=440 unit=g
